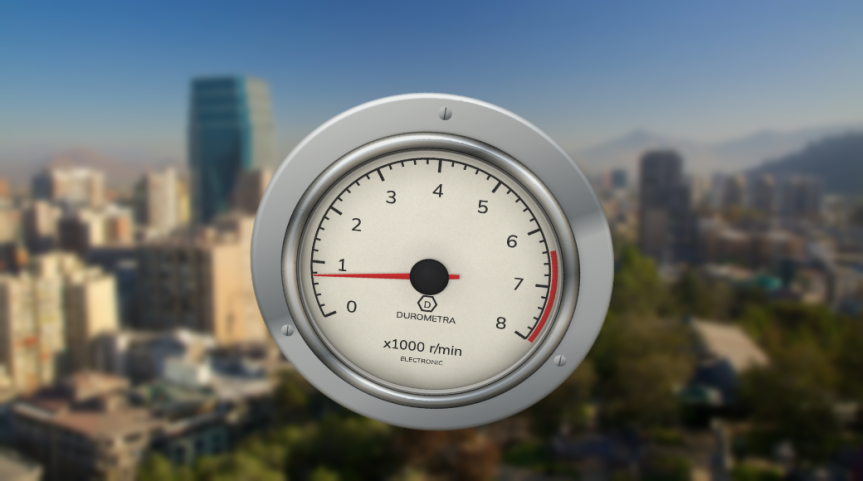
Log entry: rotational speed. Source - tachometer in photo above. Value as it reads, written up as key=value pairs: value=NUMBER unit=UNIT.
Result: value=800 unit=rpm
